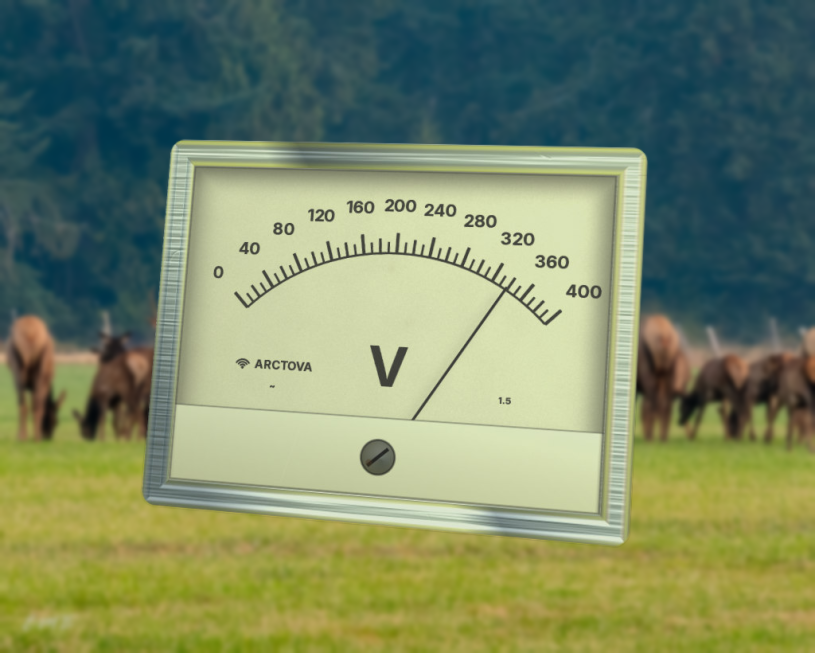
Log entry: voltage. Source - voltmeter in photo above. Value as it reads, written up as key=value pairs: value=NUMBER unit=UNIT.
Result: value=340 unit=V
